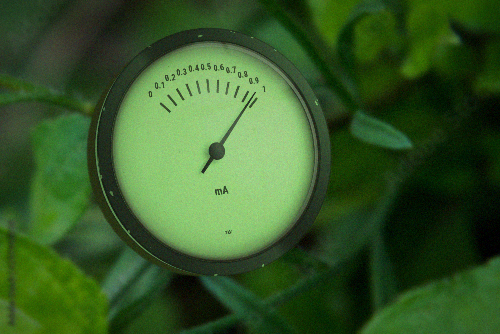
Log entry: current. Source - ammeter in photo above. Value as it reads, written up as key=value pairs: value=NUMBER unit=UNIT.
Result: value=0.95 unit=mA
